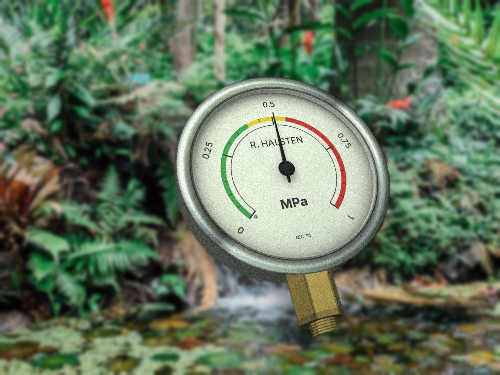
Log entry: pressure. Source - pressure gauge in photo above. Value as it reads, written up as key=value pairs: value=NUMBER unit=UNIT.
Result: value=0.5 unit=MPa
